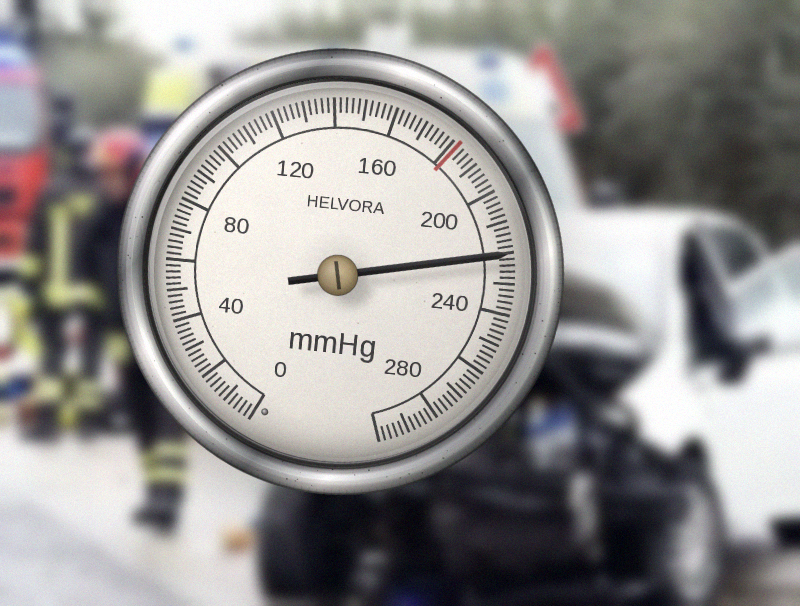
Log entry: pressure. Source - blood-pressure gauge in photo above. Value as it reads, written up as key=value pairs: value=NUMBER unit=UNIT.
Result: value=220 unit=mmHg
